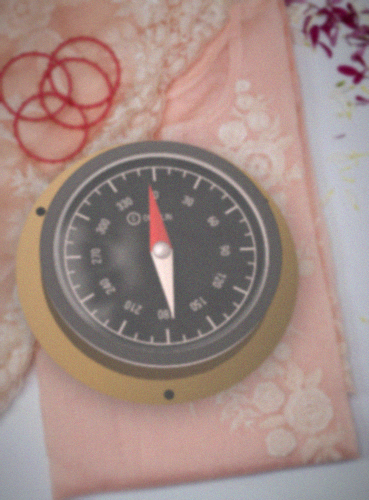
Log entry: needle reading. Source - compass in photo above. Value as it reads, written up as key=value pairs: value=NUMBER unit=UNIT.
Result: value=355 unit=°
